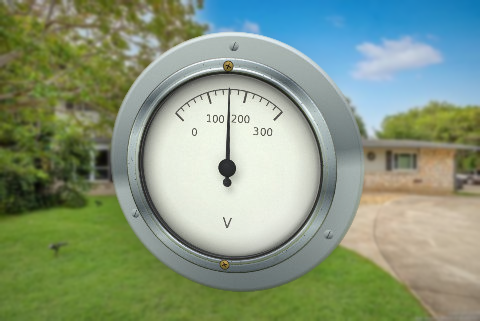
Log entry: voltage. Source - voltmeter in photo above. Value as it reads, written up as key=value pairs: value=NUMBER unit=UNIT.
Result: value=160 unit=V
